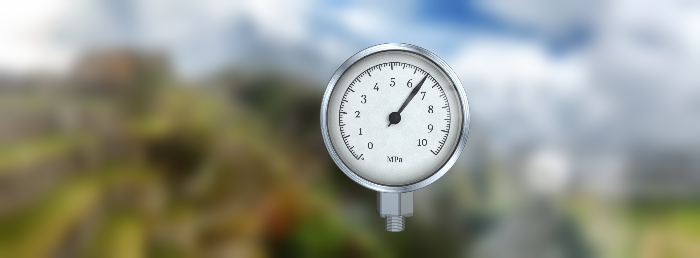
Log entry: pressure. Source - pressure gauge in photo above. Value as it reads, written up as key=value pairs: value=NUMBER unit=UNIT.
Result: value=6.5 unit=MPa
